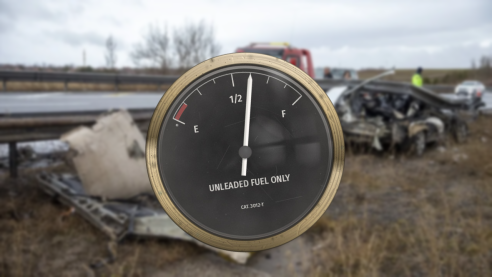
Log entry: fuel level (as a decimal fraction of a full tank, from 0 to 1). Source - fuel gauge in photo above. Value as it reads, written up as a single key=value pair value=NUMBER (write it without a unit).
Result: value=0.625
